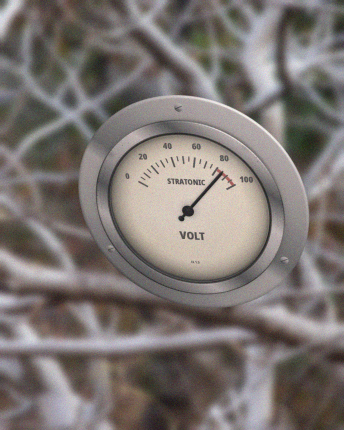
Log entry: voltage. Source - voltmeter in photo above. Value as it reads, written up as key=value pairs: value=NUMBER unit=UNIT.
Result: value=85 unit=V
